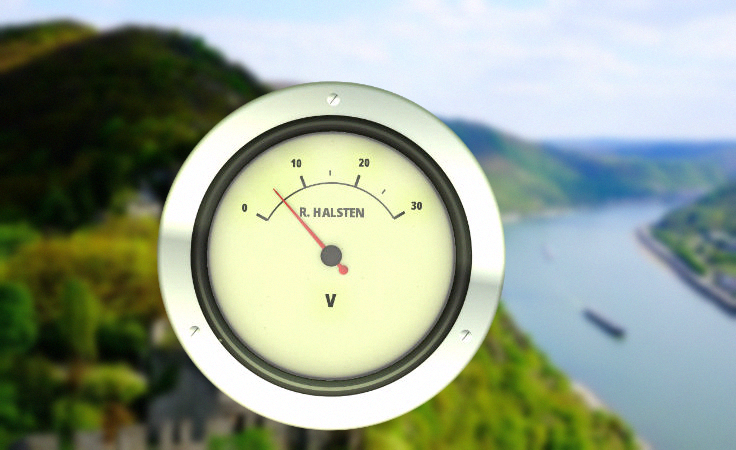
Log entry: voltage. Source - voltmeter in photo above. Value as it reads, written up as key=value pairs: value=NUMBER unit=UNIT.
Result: value=5 unit=V
